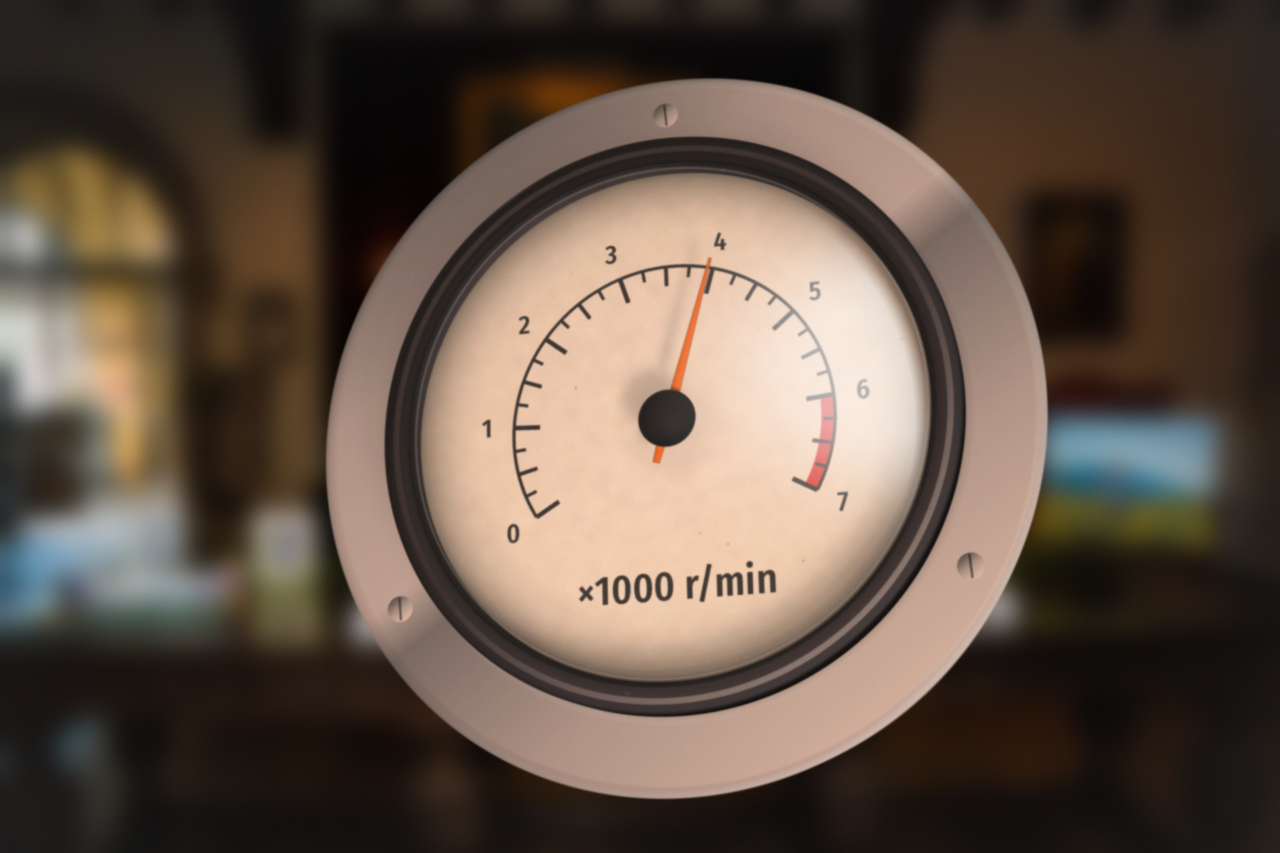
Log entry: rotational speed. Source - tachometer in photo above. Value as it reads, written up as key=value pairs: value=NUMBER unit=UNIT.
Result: value=4000 unit=rpm
